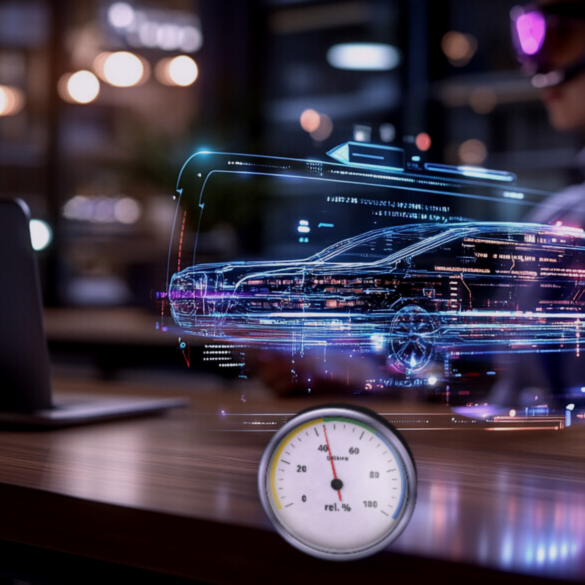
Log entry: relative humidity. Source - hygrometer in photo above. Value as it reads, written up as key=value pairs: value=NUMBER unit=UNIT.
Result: value=44 unit=%
